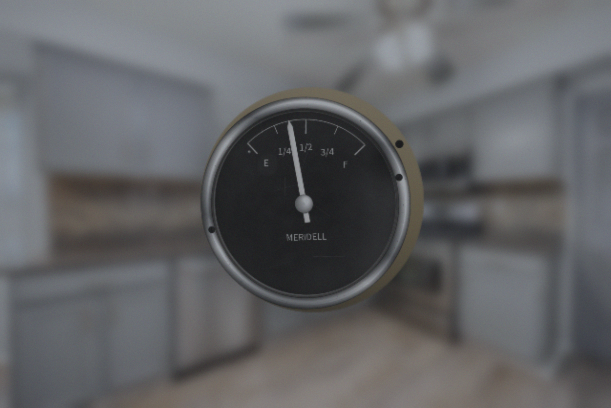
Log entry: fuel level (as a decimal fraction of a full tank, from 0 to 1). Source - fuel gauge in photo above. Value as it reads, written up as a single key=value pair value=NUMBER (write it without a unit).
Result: value=0.375
